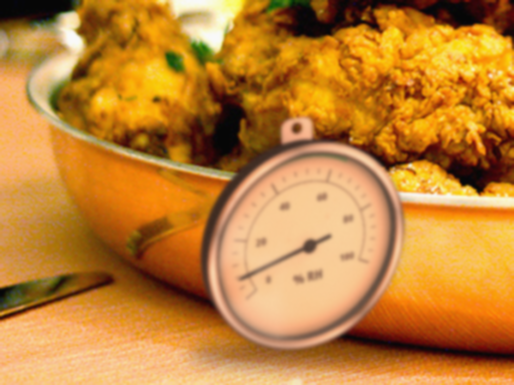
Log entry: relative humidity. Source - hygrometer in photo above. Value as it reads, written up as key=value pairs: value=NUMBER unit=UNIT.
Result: value=8 unit=%
